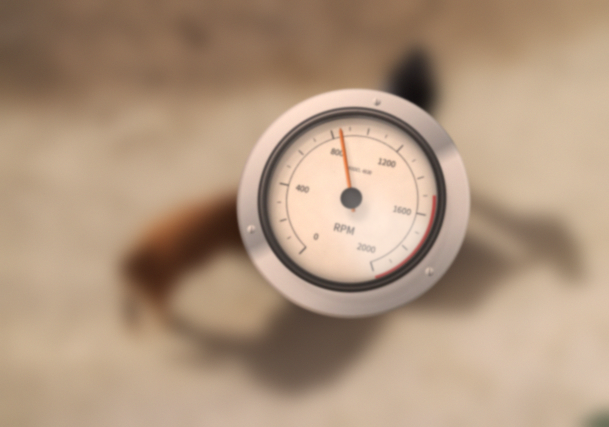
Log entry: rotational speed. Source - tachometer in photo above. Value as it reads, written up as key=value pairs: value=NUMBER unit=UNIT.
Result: value=850 unit=rpm
